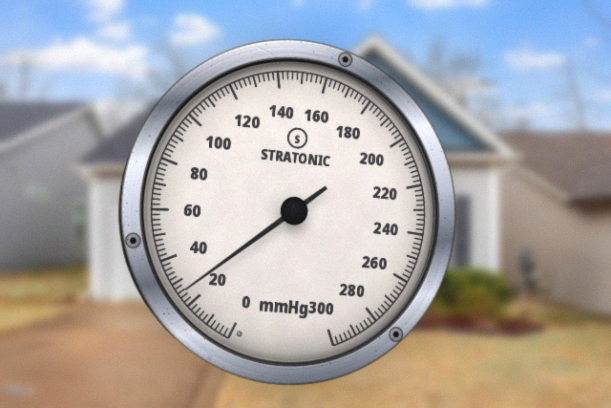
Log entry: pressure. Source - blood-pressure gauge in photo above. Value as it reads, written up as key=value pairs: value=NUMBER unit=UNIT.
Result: value=26 unit=mmHg
